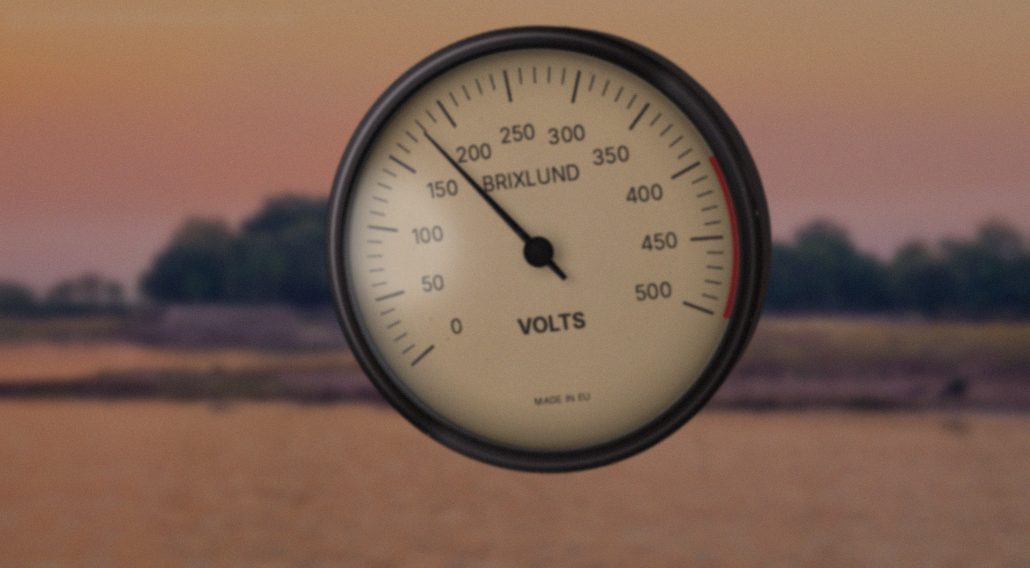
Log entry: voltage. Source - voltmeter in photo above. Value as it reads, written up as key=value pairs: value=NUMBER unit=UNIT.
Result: value=180 unit=V
